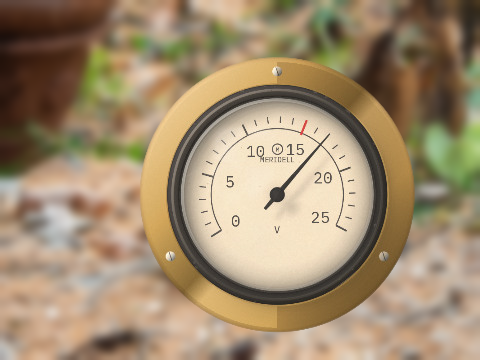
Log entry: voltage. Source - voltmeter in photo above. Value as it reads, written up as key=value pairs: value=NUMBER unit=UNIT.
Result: value=17 unit=V
